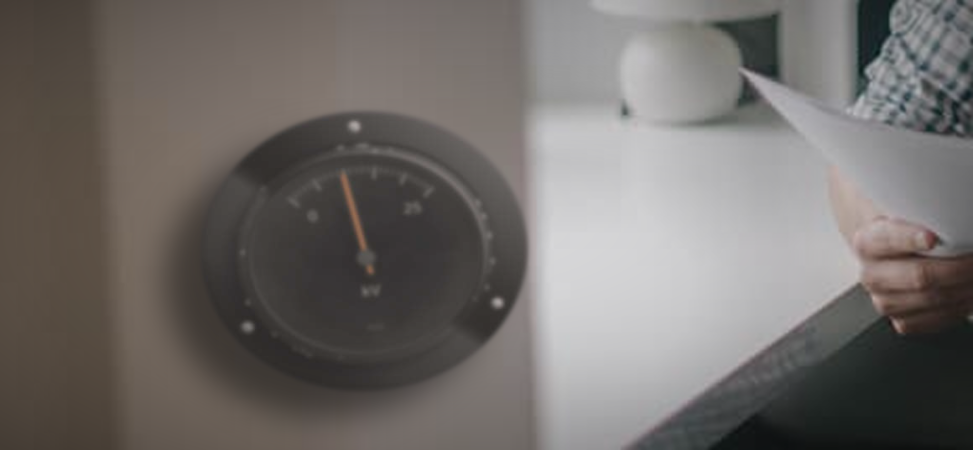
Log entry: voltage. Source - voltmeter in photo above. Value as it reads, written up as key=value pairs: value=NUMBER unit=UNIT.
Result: value=10 unit=kV
